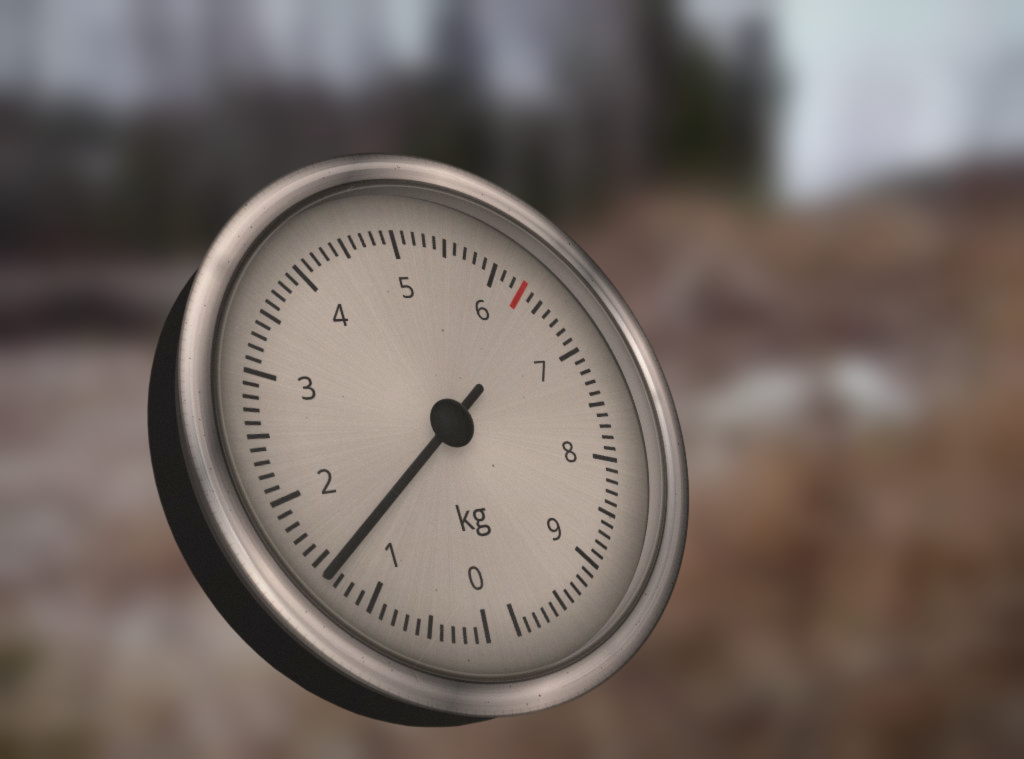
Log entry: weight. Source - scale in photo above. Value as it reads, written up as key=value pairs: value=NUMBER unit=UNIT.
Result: value=1.4 unit=kg
